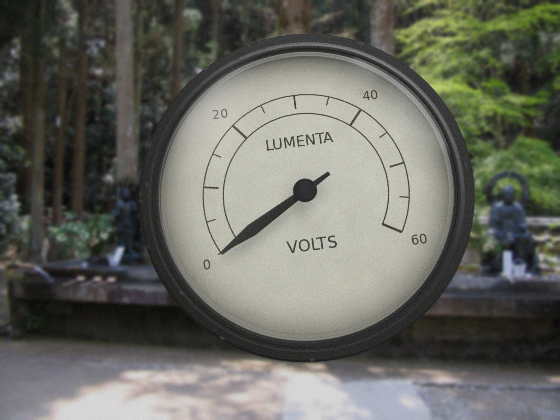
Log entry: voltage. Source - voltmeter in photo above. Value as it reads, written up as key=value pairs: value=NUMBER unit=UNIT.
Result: value=0 unit=V
